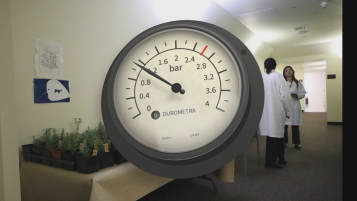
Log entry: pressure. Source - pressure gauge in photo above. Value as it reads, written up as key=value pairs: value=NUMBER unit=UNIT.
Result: value=1.1 unit=bar
